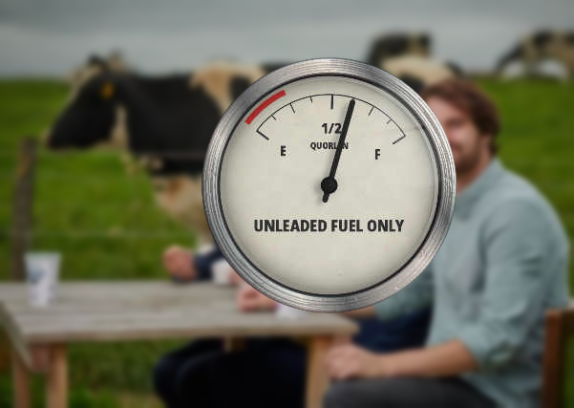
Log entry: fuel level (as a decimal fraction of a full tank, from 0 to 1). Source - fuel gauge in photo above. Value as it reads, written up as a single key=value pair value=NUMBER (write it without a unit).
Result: value=0.625
